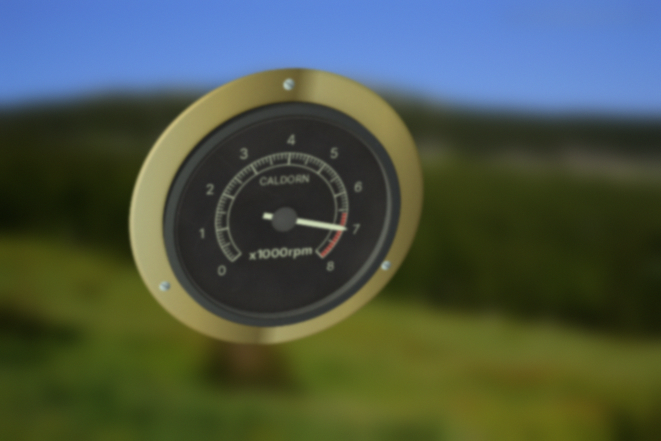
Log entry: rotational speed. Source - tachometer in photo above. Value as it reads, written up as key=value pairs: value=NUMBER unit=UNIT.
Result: value=7000 unit=rpm
